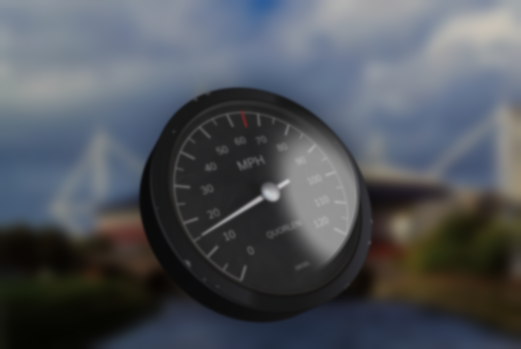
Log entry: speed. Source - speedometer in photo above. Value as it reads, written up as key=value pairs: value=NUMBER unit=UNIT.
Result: value=15 unit=mph
